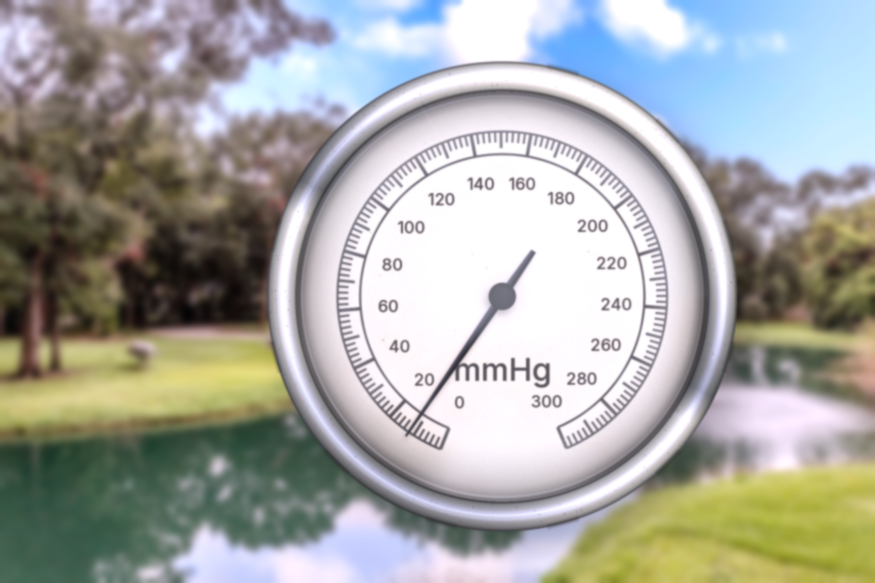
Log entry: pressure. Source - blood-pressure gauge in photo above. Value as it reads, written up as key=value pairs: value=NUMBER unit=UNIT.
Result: value=12 unit=mmHg
